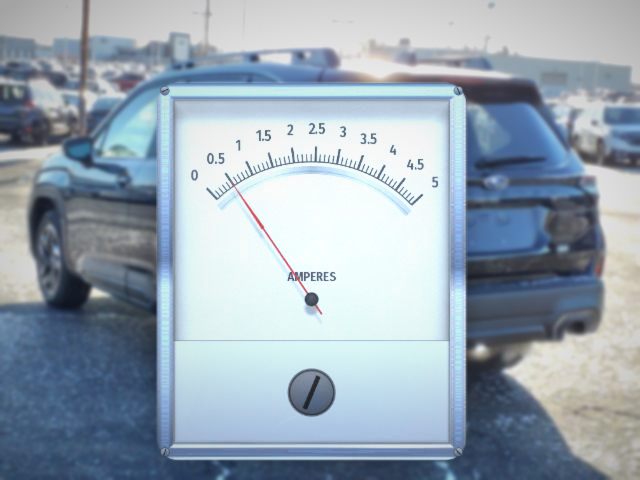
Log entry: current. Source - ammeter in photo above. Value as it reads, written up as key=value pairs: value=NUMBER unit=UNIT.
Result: value=0.5 unit=A
